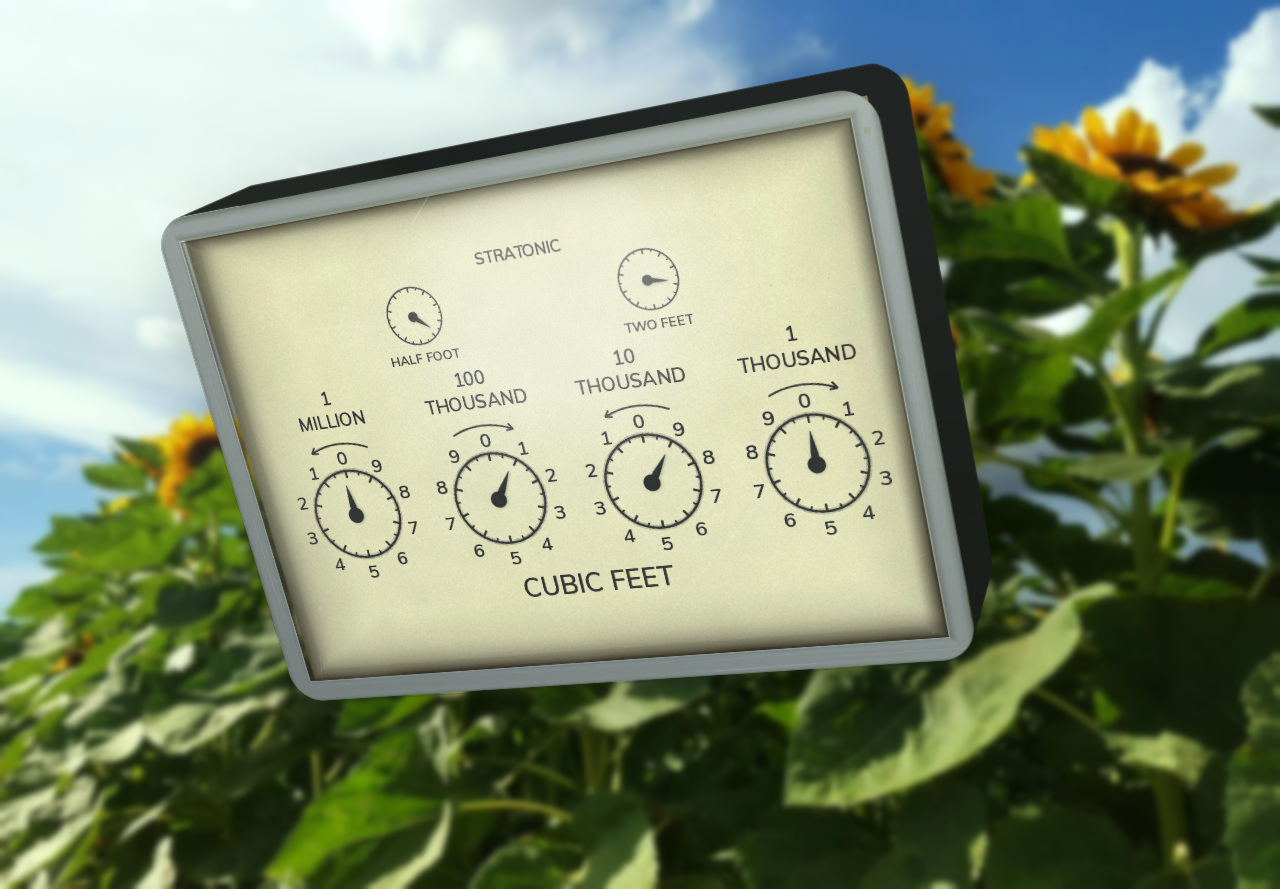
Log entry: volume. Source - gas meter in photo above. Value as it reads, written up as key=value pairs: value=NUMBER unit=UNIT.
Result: value=9000 unit=ft³
